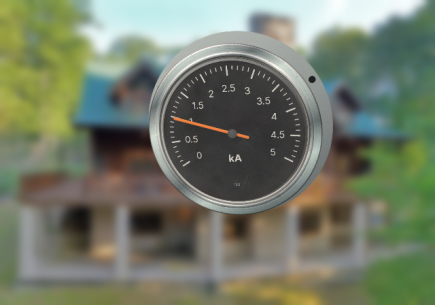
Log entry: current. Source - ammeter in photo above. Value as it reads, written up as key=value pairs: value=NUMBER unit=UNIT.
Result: value=1 unit=kA
